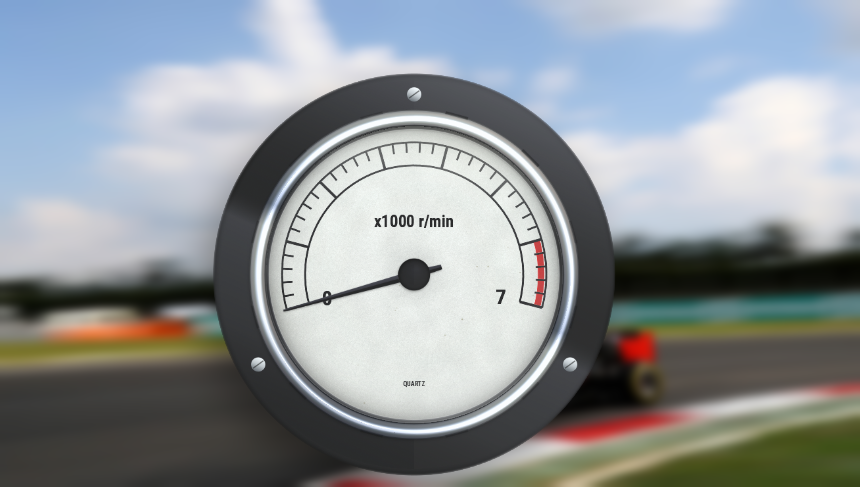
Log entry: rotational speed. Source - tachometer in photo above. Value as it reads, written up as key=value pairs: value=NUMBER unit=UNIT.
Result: value=0 unit=rpm
